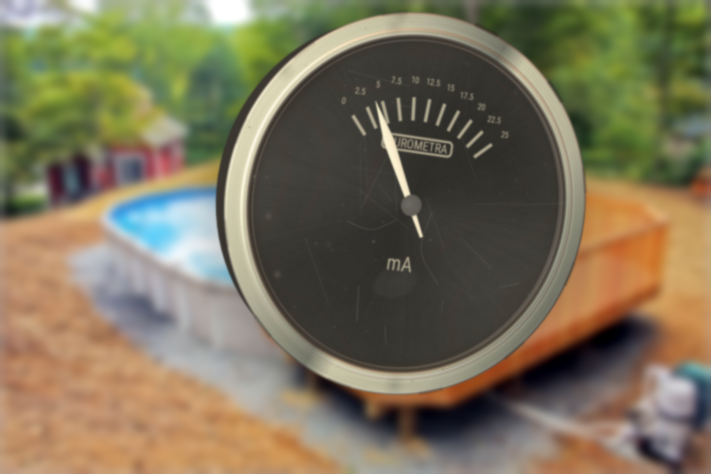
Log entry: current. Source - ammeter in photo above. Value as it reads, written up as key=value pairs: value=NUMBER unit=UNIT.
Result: value=3.75 unit=mA
